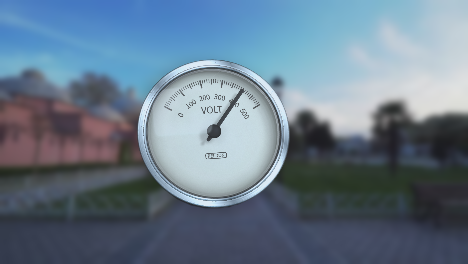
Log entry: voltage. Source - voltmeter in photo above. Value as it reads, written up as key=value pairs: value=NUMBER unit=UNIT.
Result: value=400 unit=V
